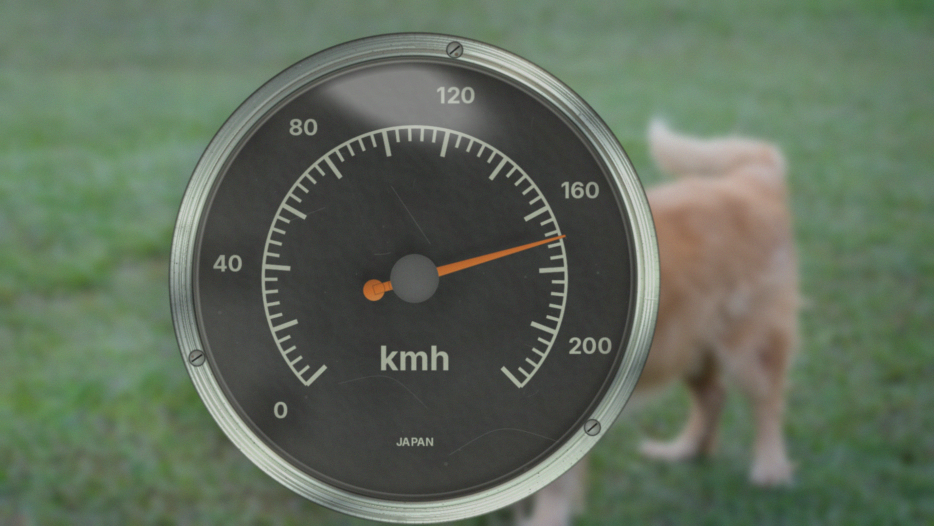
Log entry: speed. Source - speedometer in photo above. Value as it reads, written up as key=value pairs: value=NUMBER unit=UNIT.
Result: value=170 unit=km/h
